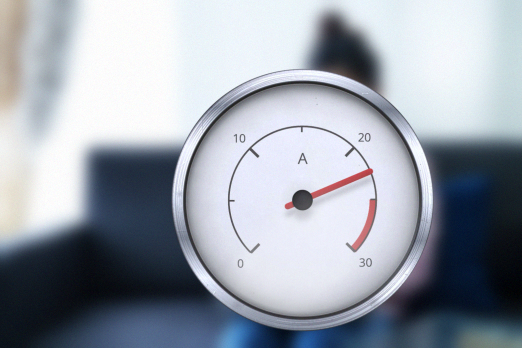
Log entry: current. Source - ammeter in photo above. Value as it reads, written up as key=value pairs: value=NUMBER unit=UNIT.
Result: value=22.5 unit=A
